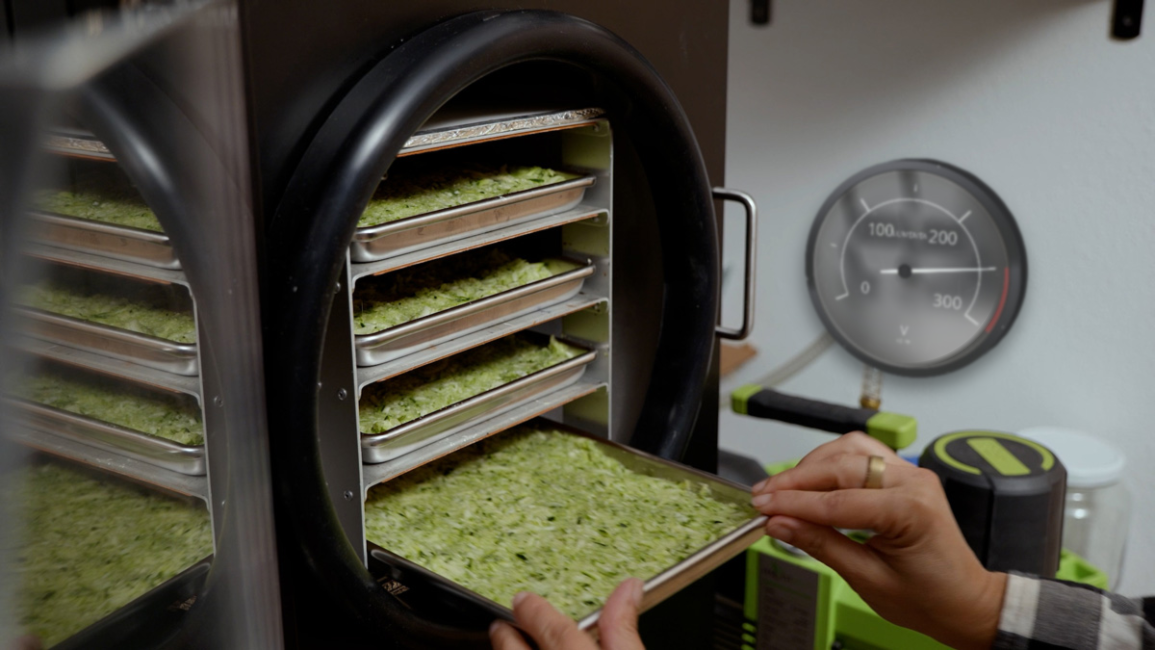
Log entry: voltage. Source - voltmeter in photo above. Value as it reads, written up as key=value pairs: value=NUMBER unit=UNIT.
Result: value=250 unit=V
